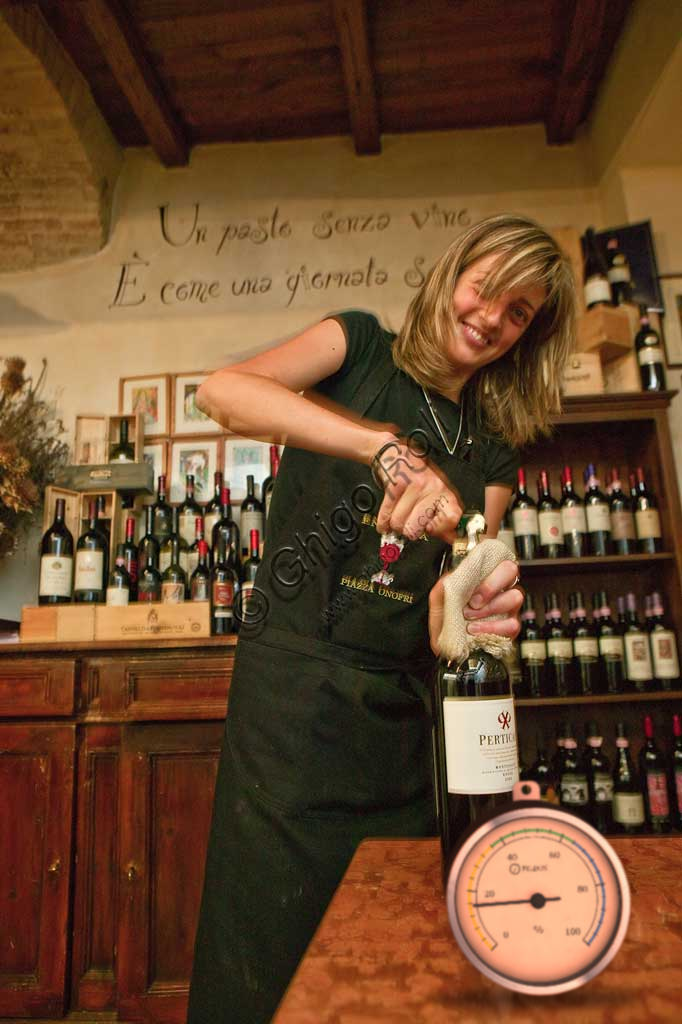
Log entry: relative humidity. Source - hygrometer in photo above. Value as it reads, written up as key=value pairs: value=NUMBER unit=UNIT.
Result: value=16 unit=%
